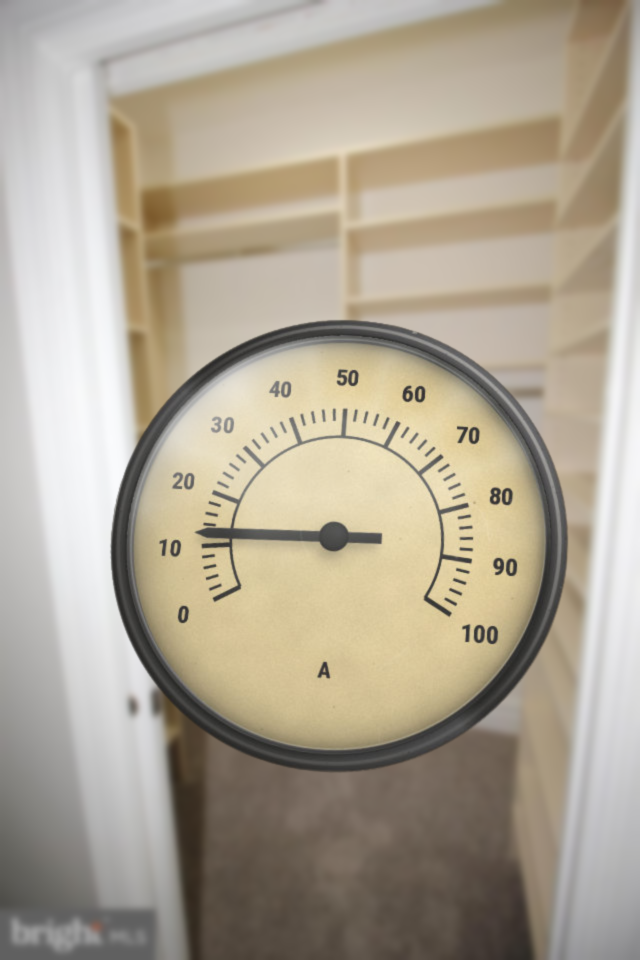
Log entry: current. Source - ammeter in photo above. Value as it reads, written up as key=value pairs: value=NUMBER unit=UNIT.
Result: value=12 unit=A
